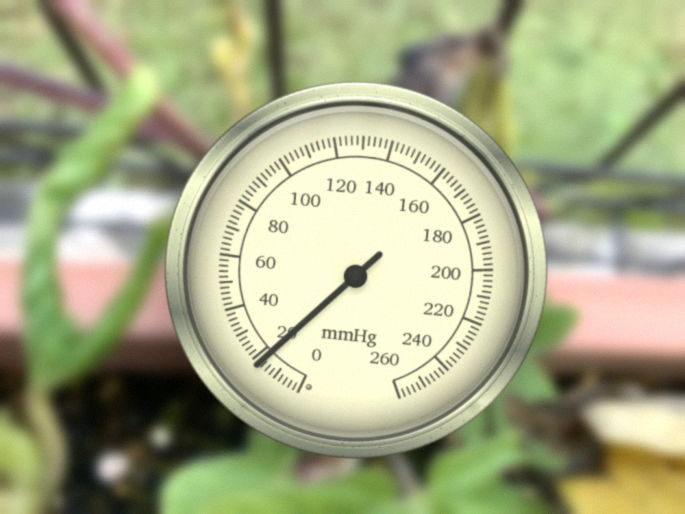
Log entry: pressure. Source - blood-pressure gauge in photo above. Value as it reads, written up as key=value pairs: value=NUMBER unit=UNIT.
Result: value=18 unit=mmHg
